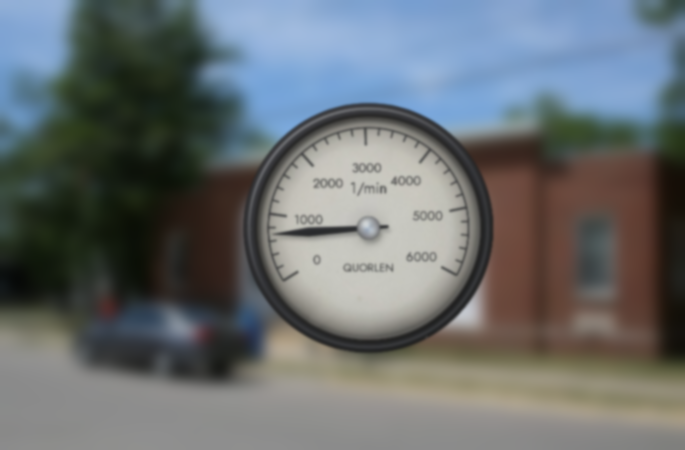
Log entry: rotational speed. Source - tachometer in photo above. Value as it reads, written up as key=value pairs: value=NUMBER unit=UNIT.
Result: value=700 unit=rpm
